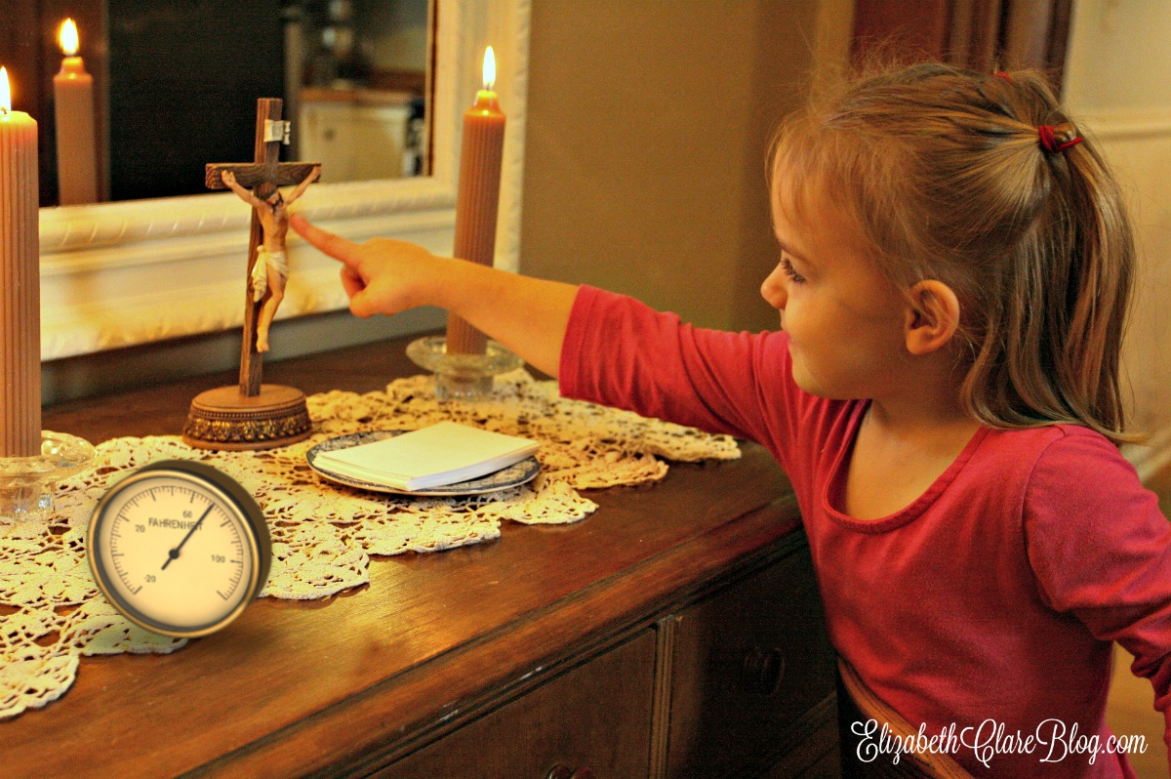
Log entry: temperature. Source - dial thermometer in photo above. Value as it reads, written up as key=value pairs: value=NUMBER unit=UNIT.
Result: value=70 unit=°F
